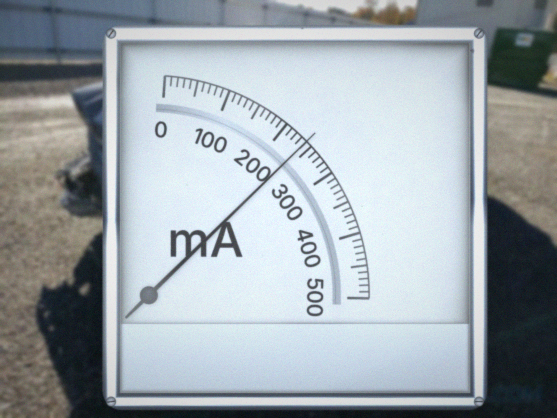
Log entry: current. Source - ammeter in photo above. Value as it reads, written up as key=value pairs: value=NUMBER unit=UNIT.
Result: value=240 unit=mA
